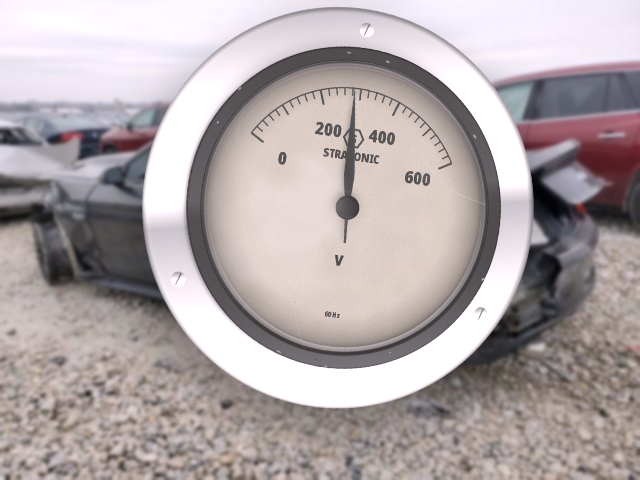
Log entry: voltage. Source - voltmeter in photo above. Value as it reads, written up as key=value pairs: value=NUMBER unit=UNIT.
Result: value=280 unit=V
